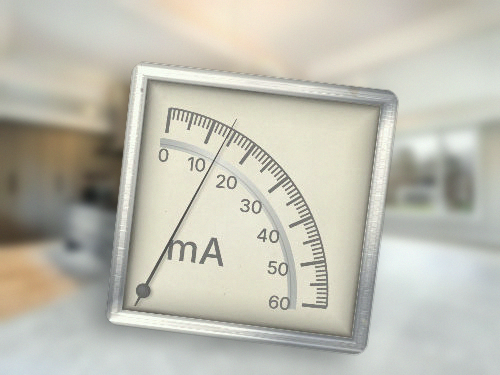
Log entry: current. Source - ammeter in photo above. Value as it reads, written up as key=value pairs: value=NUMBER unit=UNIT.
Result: value=14 unit=mA
